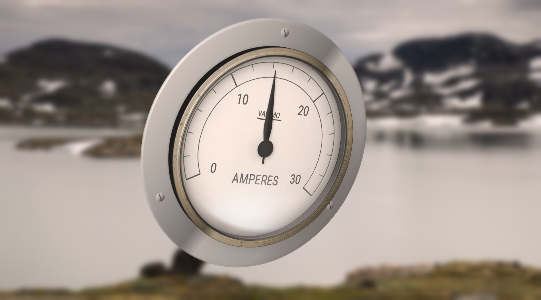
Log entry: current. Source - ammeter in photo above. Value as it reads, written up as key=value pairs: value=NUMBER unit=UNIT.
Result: value=14 unit=A
